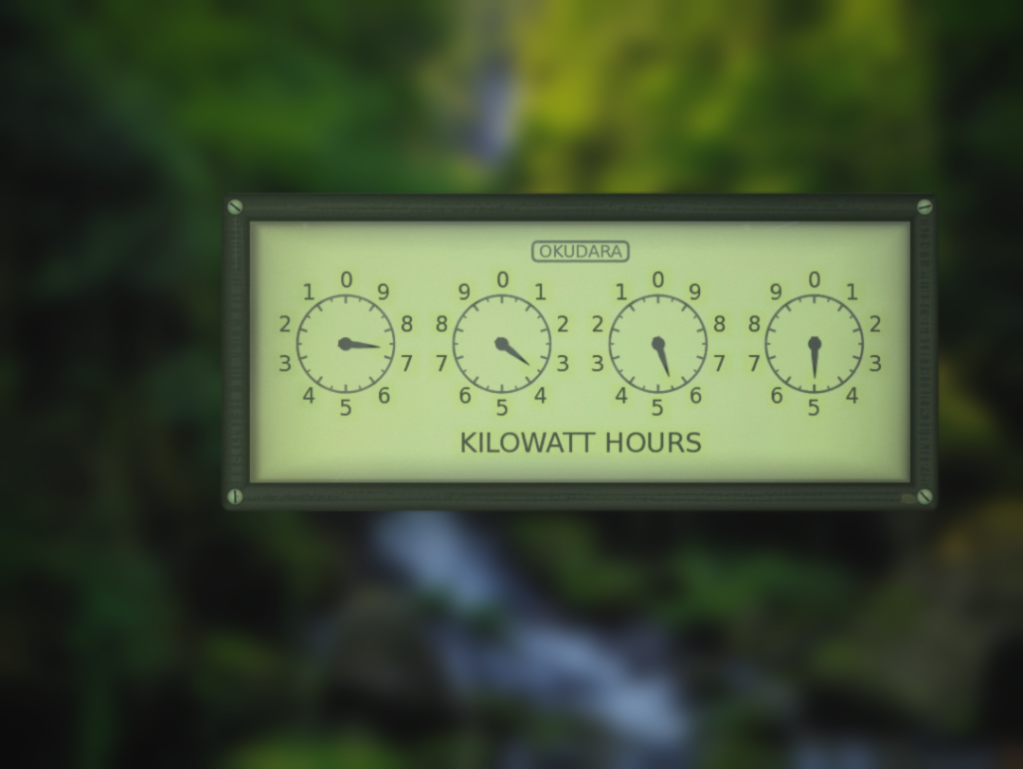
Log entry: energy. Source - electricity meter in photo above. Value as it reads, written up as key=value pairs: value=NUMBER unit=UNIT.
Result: value=7355 unit=kWh
